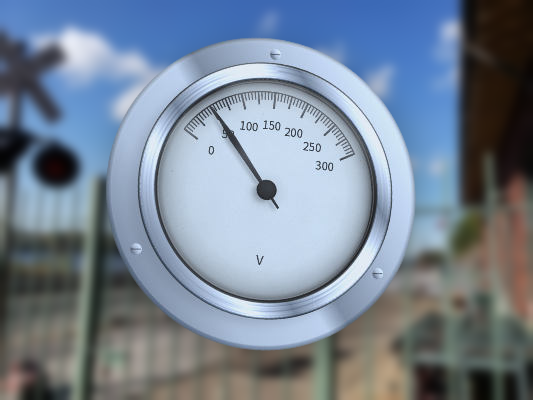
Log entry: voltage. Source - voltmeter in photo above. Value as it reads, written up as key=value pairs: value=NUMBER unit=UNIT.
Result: value=50 unit=V
